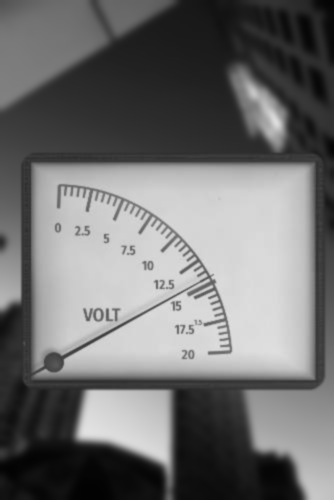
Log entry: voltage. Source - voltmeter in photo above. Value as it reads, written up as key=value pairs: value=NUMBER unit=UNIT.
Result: value=14 unit=V
